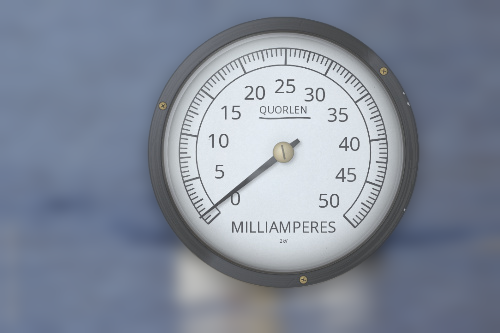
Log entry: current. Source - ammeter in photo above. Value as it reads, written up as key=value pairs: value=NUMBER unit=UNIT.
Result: value=1 unit=mA
